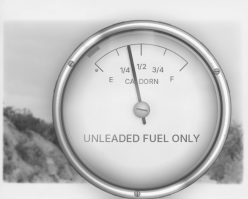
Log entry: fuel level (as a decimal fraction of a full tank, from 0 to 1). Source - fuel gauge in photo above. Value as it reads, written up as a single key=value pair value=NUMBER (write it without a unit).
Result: value=0.375
